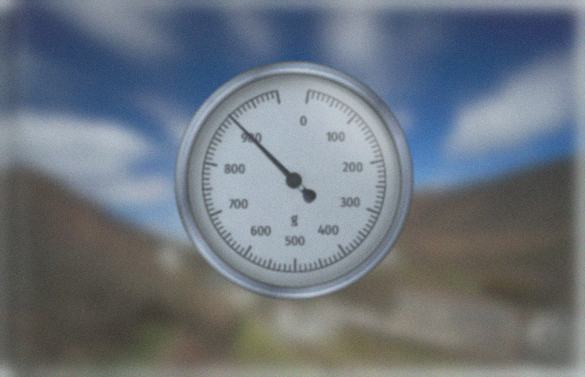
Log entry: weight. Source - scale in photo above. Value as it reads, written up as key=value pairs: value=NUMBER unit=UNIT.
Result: value=900 unit=g
